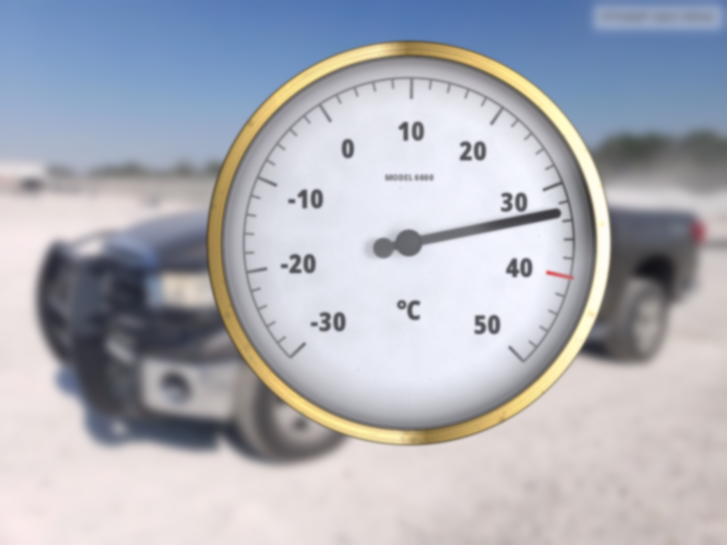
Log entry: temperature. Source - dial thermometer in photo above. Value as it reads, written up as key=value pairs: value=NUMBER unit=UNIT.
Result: value=33 unit=°C
